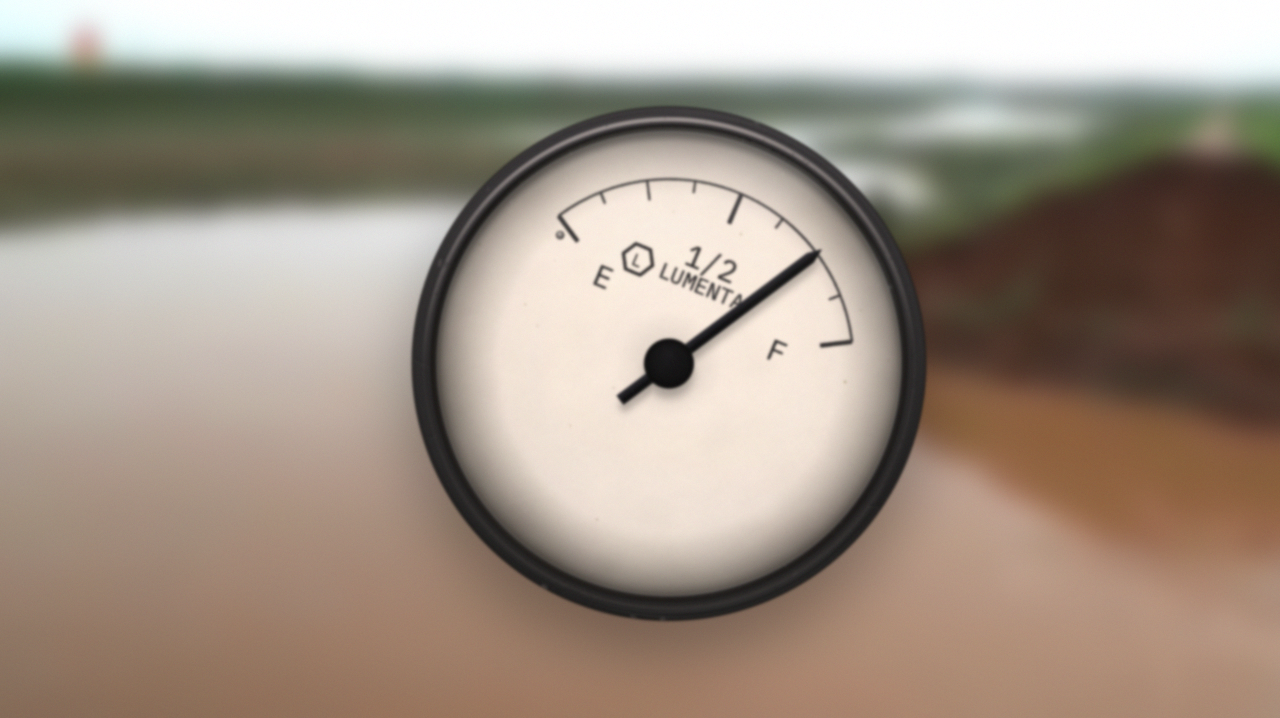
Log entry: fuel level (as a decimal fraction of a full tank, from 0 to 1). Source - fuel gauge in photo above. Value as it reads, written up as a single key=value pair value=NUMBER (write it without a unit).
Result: value=0.75
